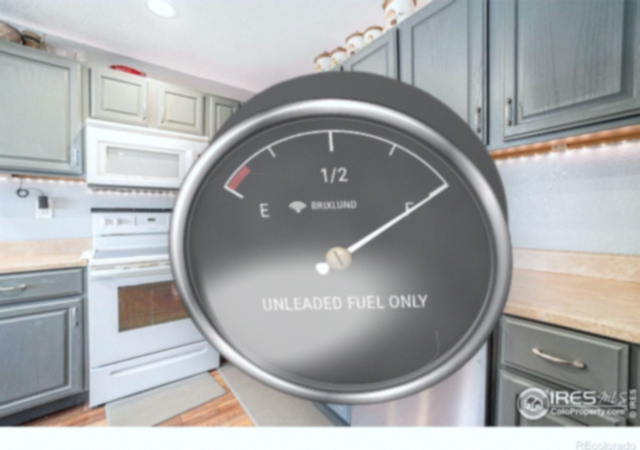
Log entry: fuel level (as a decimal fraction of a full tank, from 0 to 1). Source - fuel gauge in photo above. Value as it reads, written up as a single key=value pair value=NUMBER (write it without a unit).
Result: value=1
